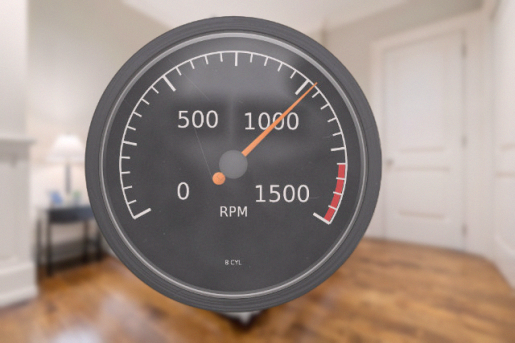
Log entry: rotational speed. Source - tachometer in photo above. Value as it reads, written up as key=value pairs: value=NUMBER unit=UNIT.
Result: value=1025 unit=rpm
